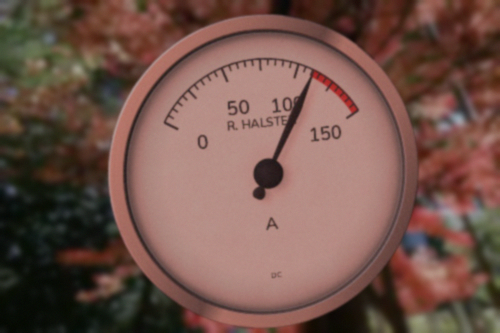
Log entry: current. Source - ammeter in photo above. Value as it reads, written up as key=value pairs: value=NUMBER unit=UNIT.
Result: value=110 unit=A
